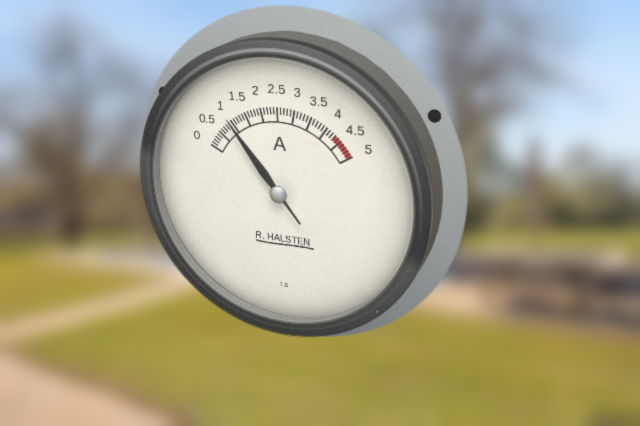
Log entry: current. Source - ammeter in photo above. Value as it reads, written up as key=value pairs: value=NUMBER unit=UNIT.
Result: value=1 unit=A
